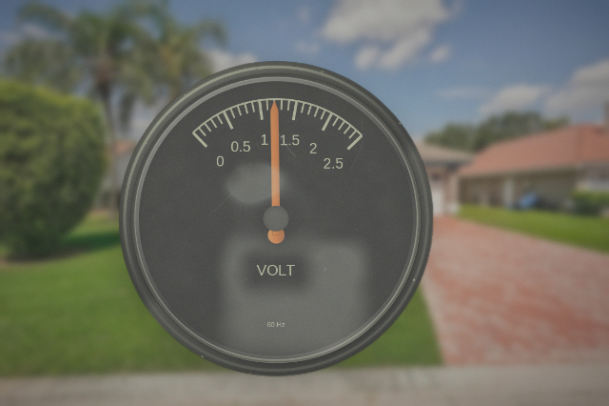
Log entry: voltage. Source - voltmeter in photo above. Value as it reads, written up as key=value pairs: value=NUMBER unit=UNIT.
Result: value=1.2 unit=V
